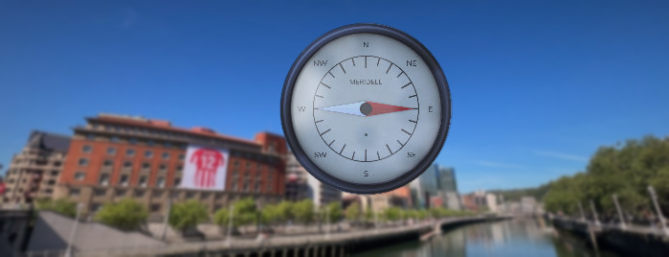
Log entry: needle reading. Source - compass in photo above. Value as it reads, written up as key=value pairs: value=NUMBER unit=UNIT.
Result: value=90 unit=°
